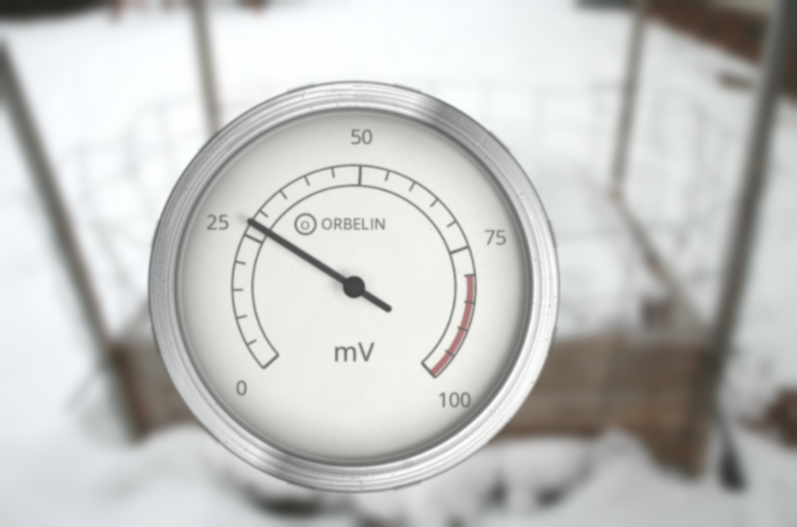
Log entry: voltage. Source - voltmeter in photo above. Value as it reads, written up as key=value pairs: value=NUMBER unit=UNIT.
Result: value=27.5 unit=mV
